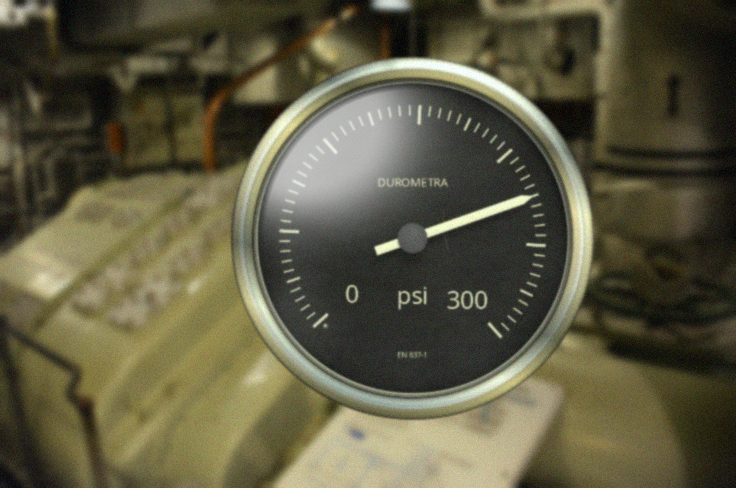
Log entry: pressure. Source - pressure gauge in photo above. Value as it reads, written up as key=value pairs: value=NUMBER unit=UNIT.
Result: value=225 unit=psi
